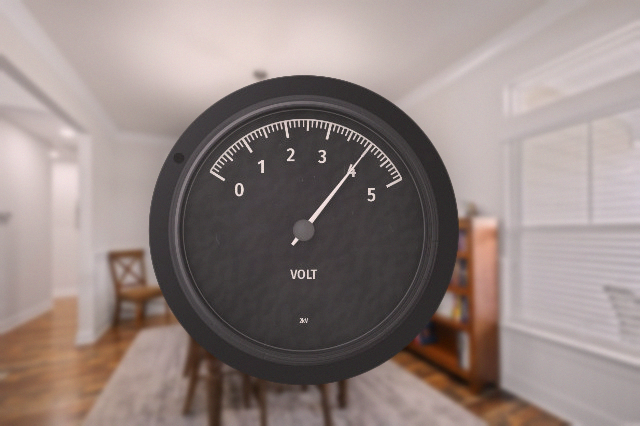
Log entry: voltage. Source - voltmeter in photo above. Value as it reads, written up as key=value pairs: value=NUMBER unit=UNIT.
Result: value=4 unit=V
